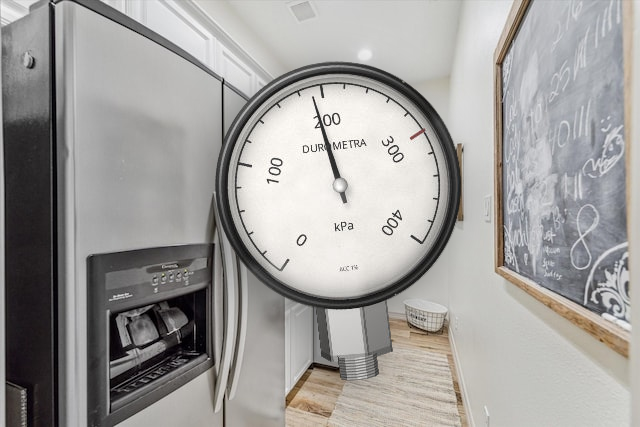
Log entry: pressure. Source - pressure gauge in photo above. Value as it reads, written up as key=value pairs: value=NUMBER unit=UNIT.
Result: value=190 unit=kPa
